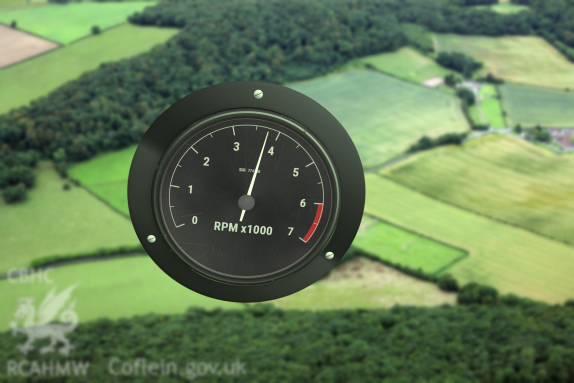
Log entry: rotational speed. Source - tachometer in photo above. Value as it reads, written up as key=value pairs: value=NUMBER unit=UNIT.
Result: value=3750 unit=rpm
